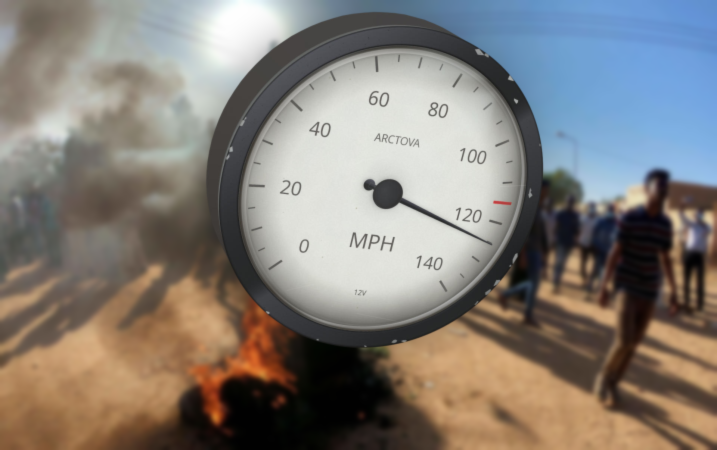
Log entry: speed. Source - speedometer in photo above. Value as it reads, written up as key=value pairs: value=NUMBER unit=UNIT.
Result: value=125 unit=mph
